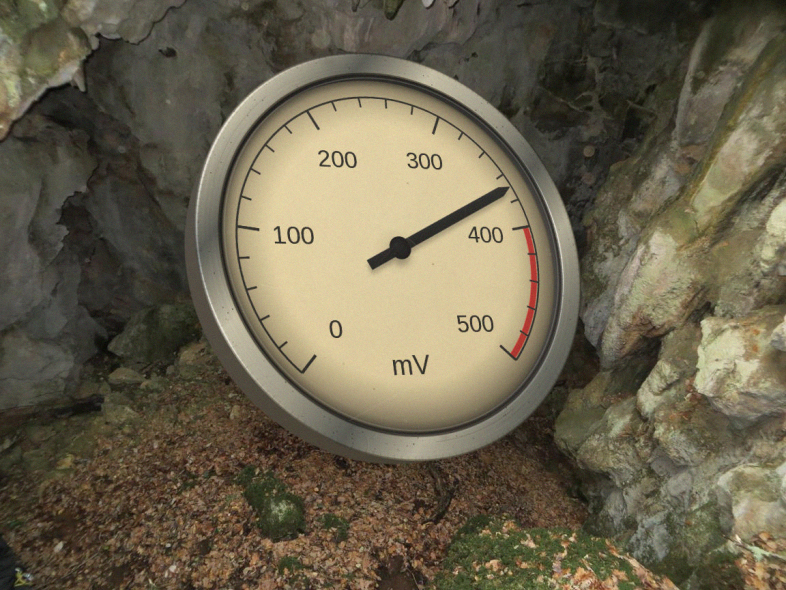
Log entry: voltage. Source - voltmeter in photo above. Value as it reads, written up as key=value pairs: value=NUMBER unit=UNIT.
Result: value=370 unit=mV
